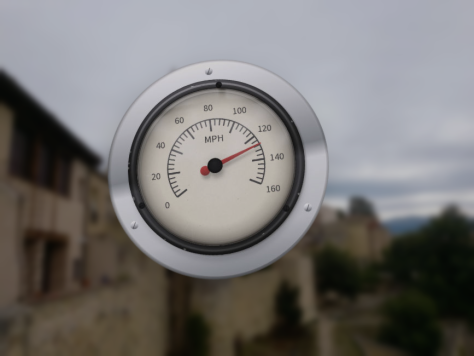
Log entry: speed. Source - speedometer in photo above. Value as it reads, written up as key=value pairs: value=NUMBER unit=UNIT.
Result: value=128 unit=mph
